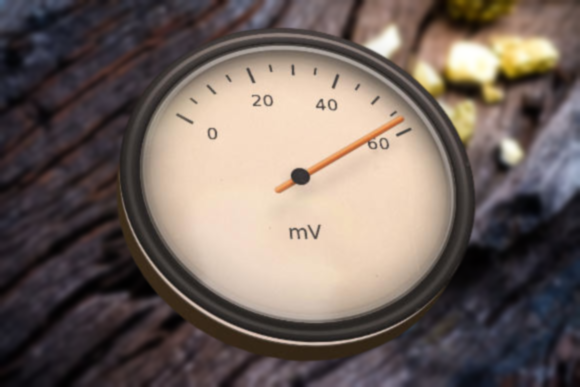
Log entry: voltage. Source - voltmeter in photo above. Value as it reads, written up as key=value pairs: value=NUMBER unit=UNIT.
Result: value=57.5 unit=mV
